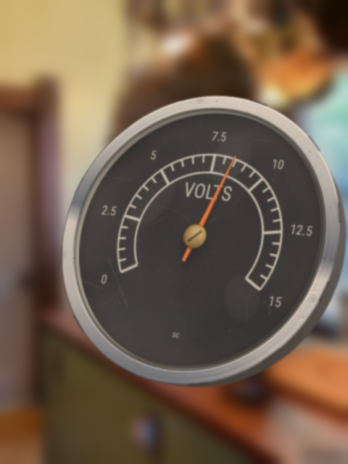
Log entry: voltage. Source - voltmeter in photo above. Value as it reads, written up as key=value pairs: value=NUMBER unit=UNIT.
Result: value=8.5 unit=V
